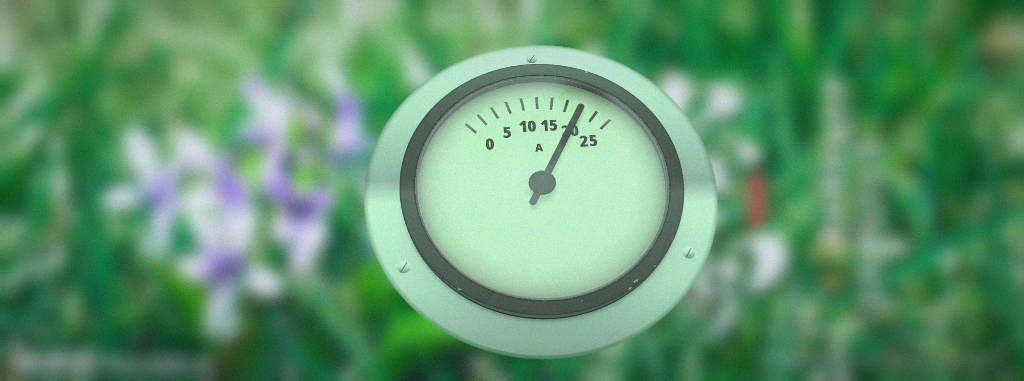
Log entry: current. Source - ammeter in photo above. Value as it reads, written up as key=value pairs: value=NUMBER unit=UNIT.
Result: value=20 unit=A
